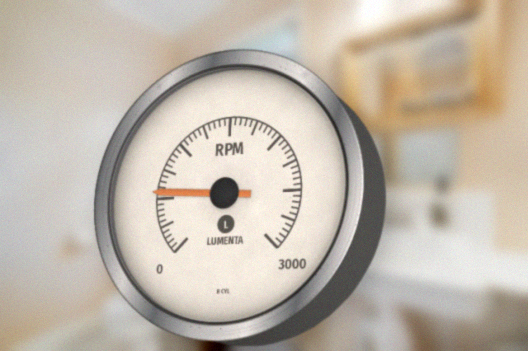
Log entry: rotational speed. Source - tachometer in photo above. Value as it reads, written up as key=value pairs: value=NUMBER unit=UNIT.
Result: value=550 unit=rpm
